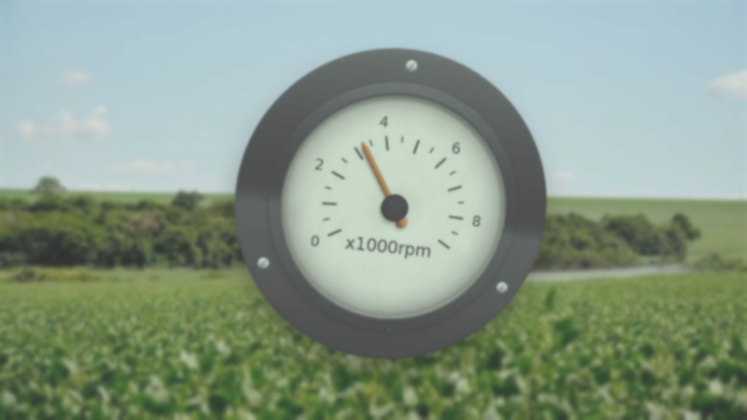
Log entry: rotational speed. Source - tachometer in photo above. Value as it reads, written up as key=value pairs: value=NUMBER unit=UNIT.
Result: value=3250 unit=rpm
